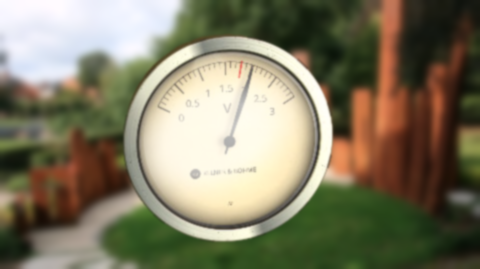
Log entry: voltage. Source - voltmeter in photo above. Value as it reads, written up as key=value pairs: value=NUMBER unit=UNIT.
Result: value=2 unit=V
